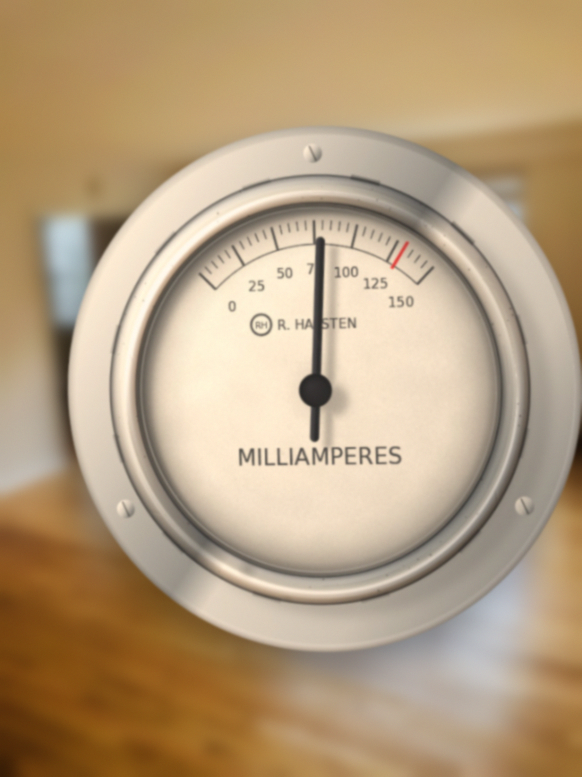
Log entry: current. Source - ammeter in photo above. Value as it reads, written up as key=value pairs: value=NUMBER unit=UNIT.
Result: value=80 unit=mA
